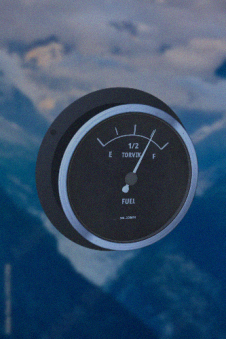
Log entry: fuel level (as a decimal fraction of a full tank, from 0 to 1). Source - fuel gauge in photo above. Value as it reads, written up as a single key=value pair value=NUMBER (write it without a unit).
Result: value=0.75
